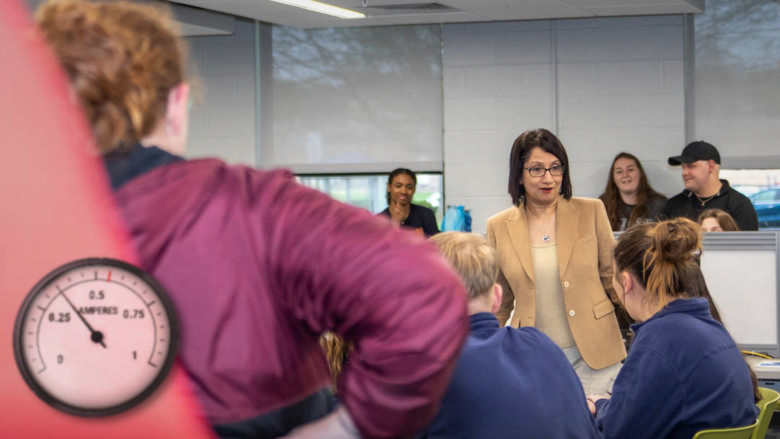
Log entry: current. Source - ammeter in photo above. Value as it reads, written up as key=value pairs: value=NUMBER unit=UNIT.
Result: value=0.35 unit=A
